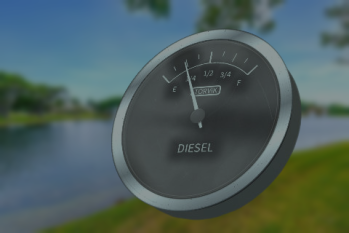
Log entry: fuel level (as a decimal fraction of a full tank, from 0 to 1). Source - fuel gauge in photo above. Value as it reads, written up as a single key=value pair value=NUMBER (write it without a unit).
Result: value=0.25
